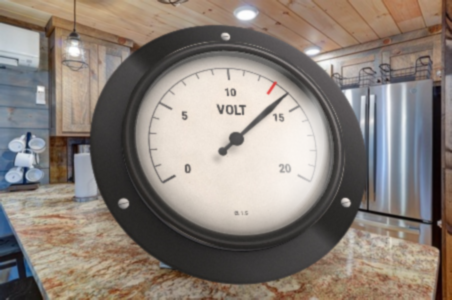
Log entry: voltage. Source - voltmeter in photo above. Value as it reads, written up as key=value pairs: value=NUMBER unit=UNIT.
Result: value=14 unit=V
